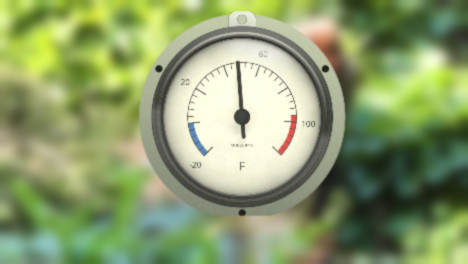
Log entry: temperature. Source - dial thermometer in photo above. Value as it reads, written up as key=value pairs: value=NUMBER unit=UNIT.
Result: value=48 unit=°F
